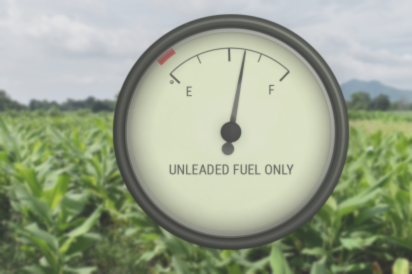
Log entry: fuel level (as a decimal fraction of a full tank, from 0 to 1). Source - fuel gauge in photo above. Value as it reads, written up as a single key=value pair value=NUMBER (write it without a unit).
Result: value=0.625
